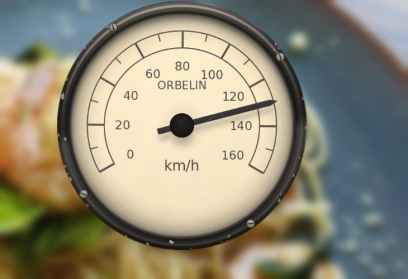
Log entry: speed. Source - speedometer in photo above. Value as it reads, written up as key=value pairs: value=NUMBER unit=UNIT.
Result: value=130 unit=km/h
